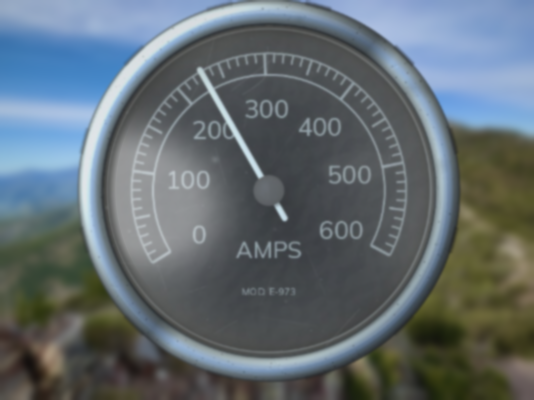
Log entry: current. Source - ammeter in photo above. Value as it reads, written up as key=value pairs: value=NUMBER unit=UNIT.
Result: value=230 unit=A
